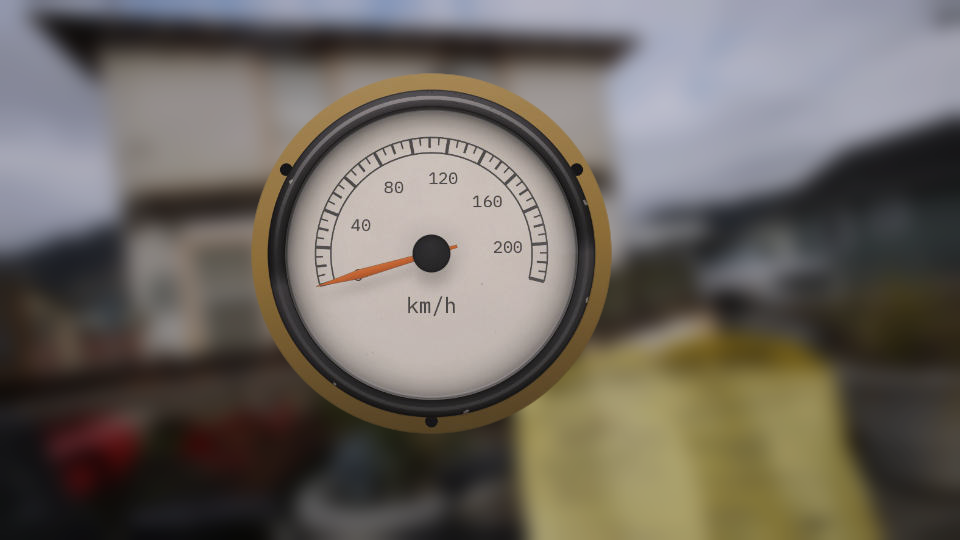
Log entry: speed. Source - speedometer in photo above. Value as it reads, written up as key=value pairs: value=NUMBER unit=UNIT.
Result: value=0 unit=km/h
